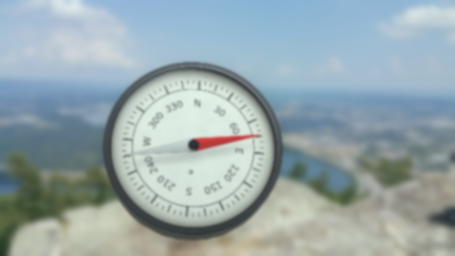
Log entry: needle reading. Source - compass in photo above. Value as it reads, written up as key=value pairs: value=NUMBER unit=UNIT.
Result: value=75 unit=°
